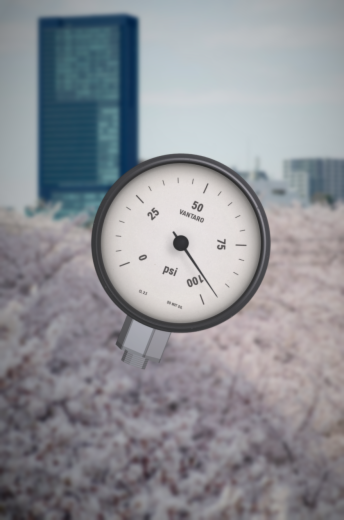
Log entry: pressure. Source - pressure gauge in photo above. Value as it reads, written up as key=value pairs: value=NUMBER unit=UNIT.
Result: value=95 unit=psi
